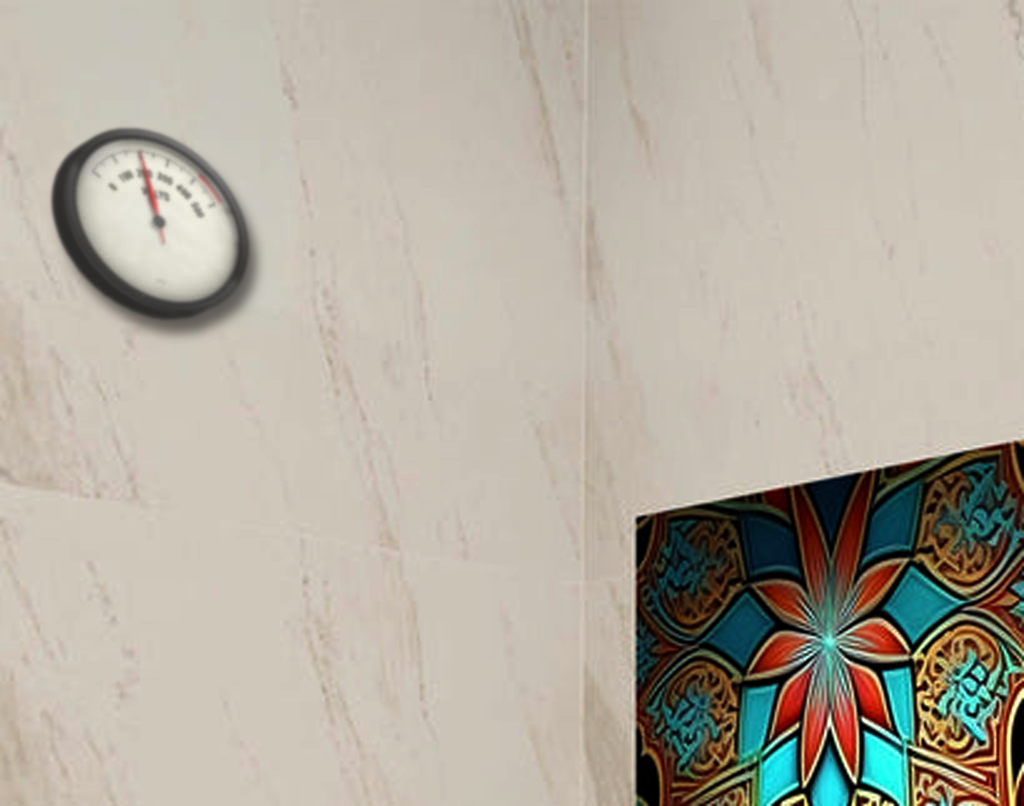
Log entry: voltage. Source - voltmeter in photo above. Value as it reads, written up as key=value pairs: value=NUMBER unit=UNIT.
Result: value=200 unit=V
